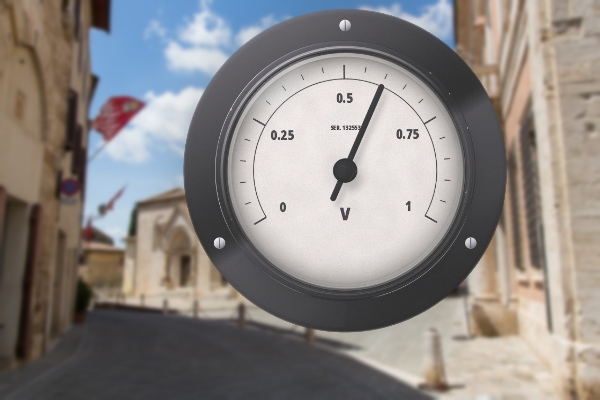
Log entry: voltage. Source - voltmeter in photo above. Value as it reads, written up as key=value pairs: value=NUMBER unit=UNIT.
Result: value=0.6 unit=V
